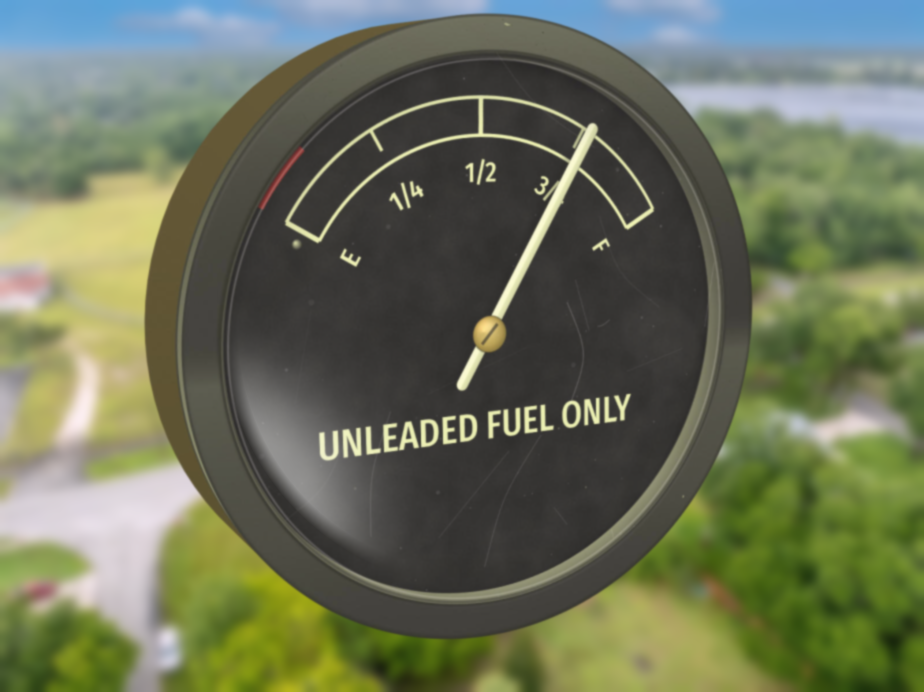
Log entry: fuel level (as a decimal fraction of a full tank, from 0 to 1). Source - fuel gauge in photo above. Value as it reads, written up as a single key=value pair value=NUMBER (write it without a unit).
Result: value=0.75
